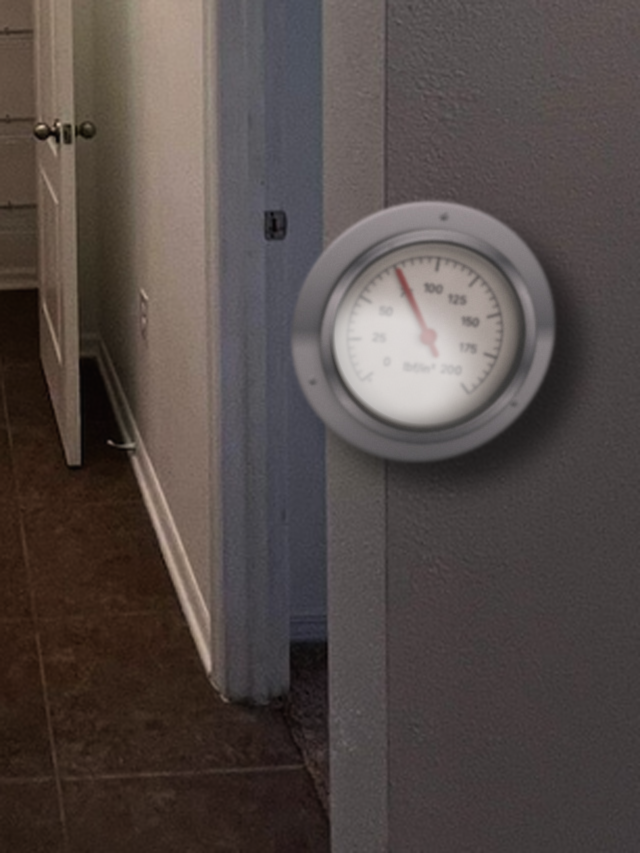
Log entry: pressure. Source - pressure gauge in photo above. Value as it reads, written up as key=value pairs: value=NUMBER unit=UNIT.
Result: value=75 unit=psi
